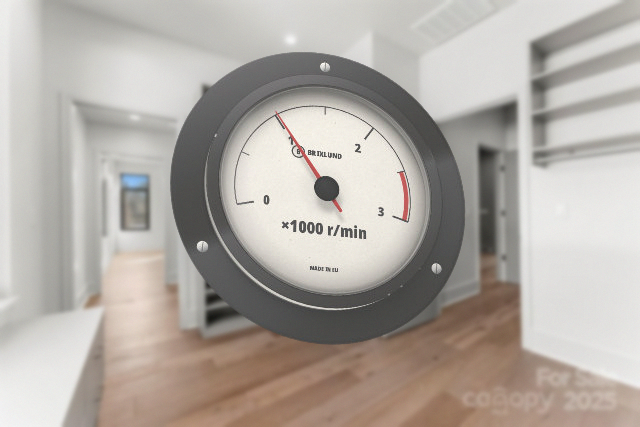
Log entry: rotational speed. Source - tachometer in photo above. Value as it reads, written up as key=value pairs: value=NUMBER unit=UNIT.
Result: value=1000 unit=rpm
